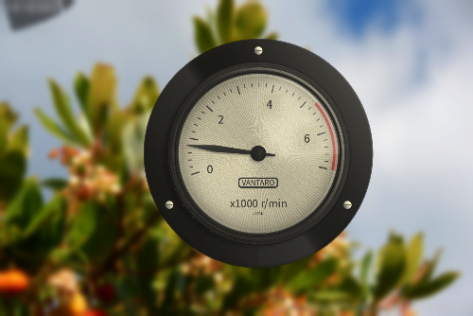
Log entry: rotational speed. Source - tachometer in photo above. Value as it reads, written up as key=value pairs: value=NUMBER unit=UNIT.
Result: value=800 unit=rpm
